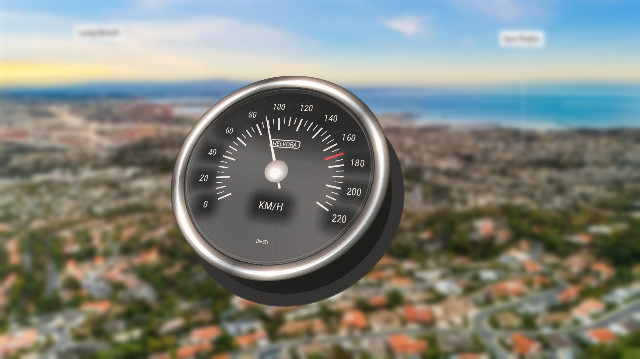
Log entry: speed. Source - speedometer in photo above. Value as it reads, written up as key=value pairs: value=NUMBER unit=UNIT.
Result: value=90 unit=km/h
